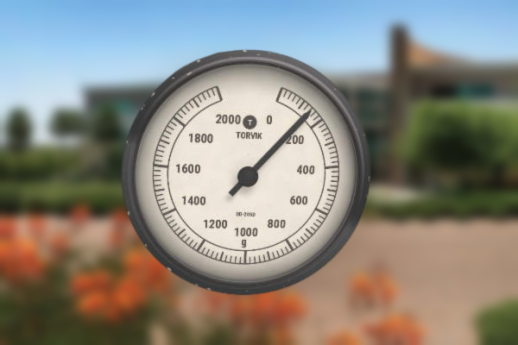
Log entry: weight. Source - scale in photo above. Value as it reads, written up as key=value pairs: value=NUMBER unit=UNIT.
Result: value=140 unit=g
